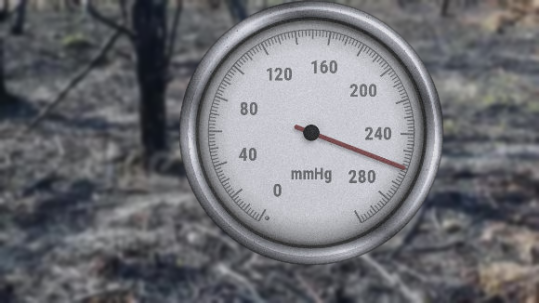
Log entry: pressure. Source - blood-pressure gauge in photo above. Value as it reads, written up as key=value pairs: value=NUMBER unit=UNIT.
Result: value=260 unit=mmHg
